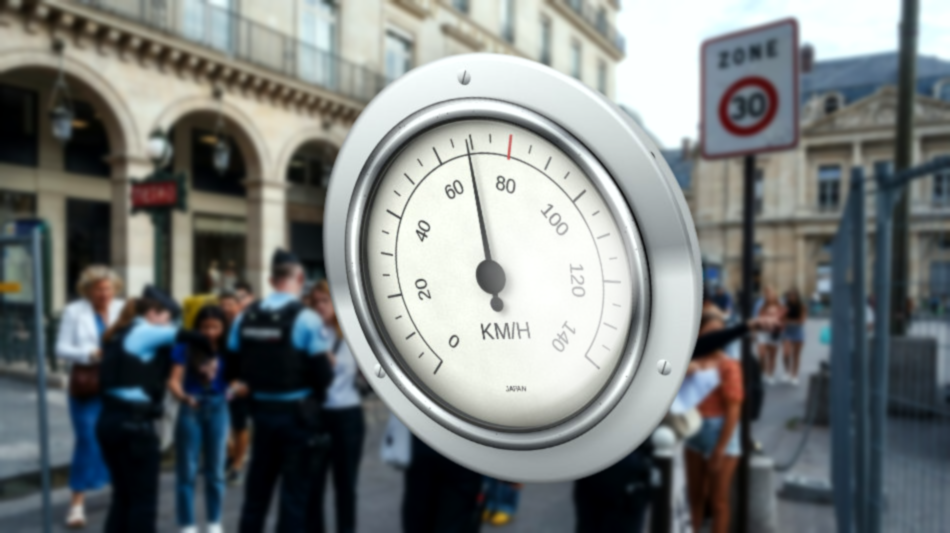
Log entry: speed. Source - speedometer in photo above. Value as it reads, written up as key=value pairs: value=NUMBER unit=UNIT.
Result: value=70 unit=km/h
